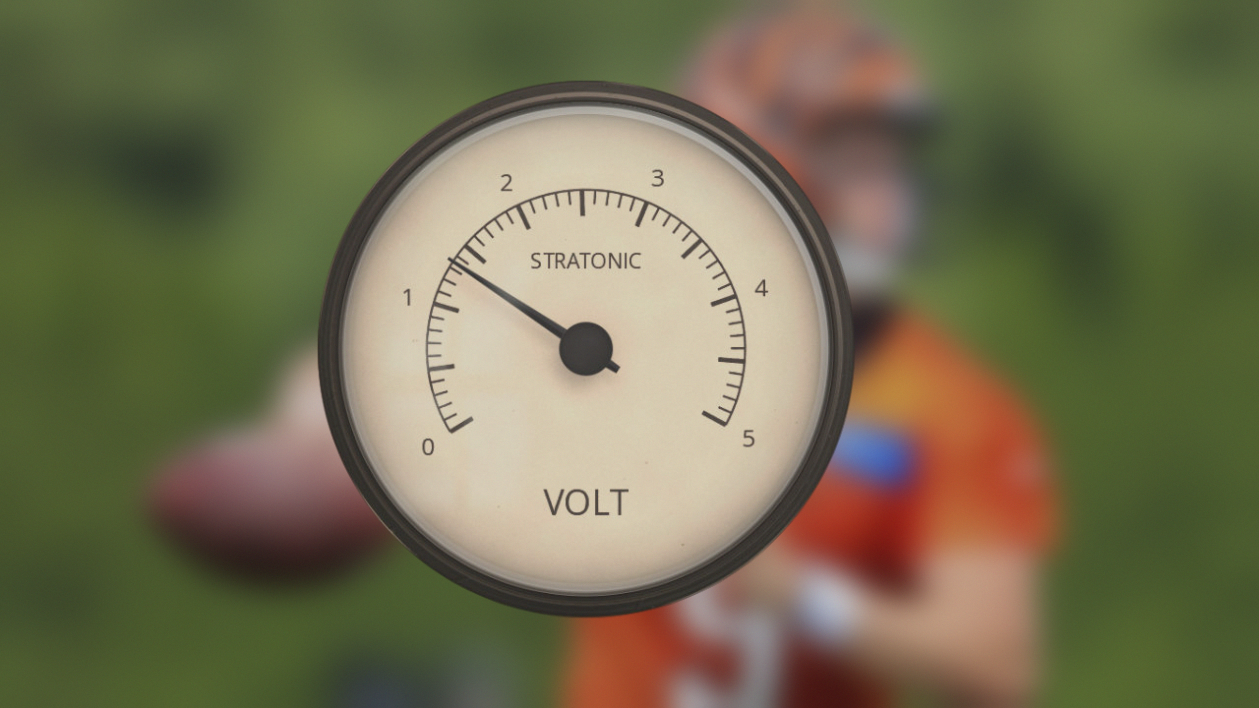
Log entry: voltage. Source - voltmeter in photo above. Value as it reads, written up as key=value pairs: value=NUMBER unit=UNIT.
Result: value=1.35 unit=V
